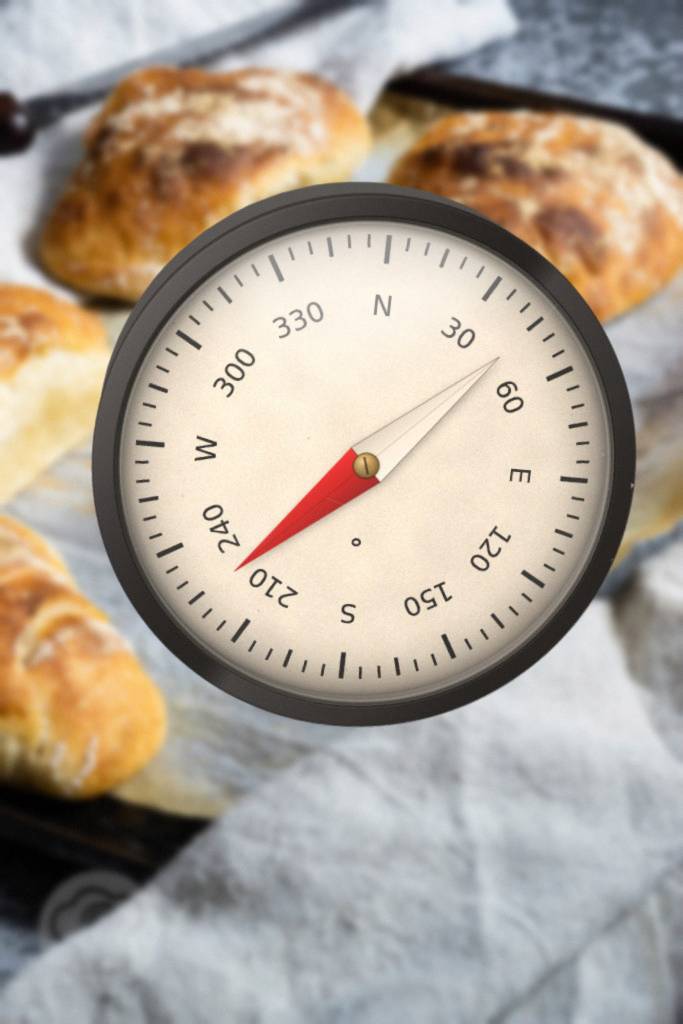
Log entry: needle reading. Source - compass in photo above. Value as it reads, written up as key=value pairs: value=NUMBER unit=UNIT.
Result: value=225 unit=°
